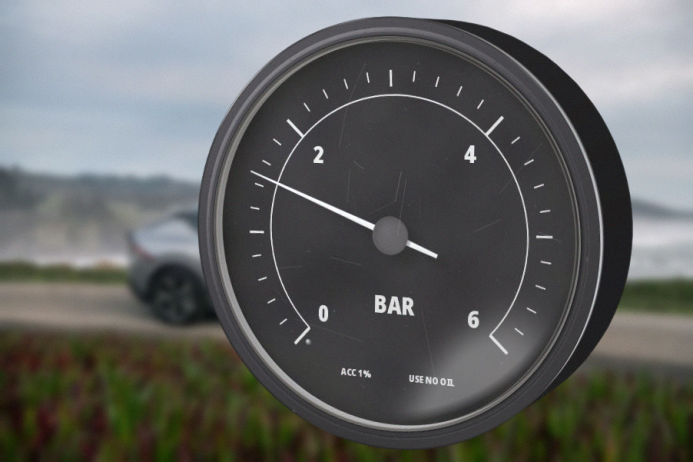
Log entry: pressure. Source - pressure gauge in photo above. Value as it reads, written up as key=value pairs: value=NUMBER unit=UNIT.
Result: value=1.5 unit=bar
